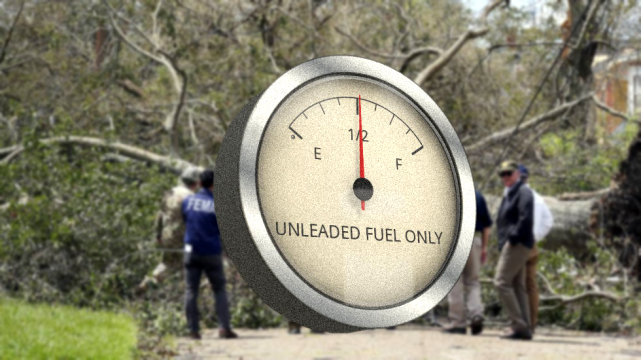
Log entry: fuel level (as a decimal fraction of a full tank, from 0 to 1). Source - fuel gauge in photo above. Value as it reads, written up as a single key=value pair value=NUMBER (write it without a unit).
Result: value=0.5
